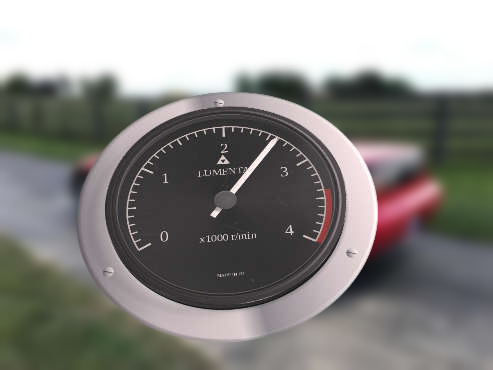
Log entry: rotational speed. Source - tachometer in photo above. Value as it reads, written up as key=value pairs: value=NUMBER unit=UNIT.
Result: value=2600 unit=rpm
